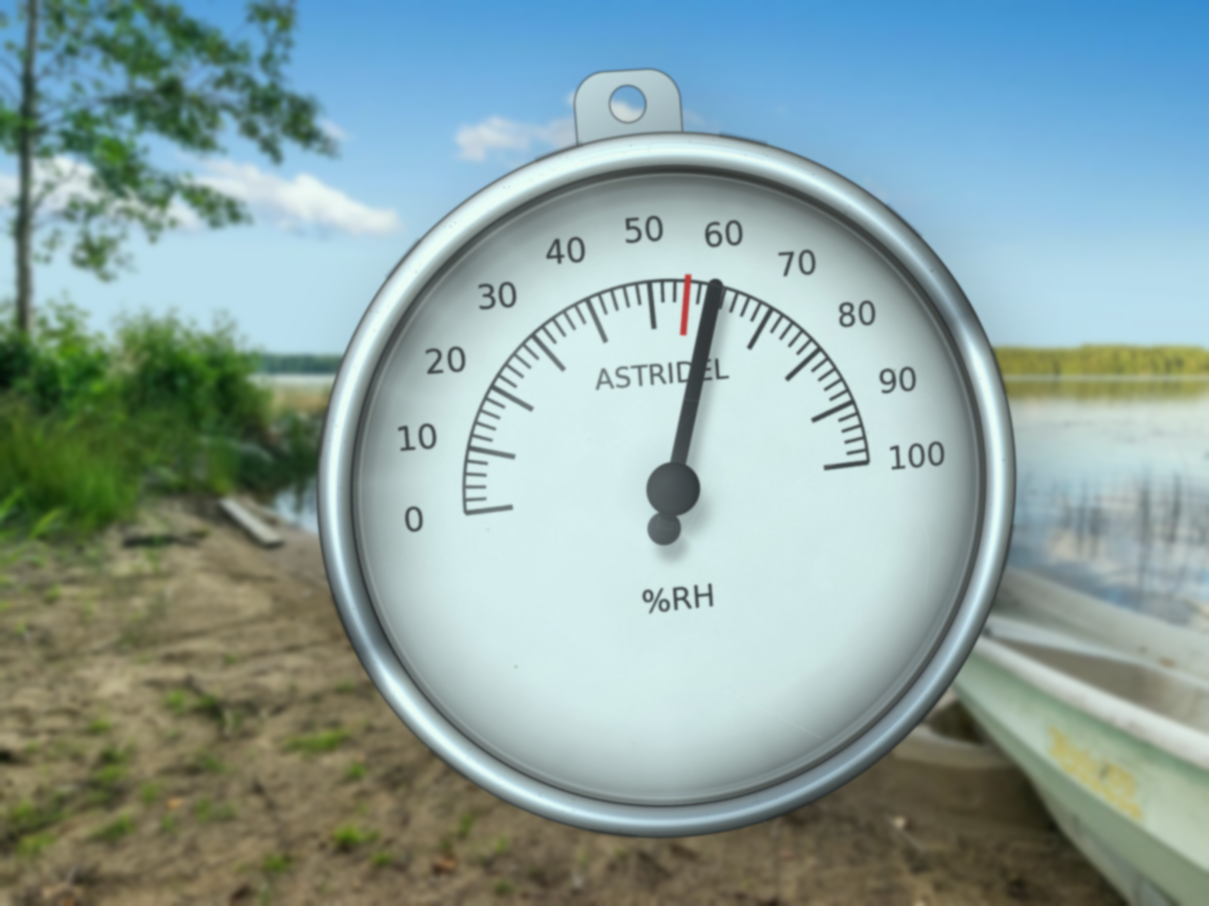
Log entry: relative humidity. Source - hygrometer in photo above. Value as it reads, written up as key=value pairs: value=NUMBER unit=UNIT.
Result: value=60 unit=%
